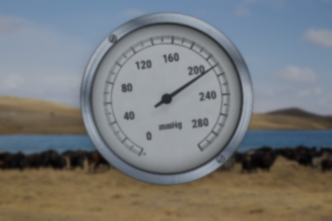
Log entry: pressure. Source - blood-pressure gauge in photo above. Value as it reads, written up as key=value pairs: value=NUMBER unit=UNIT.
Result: value=210 unit=mmHg
